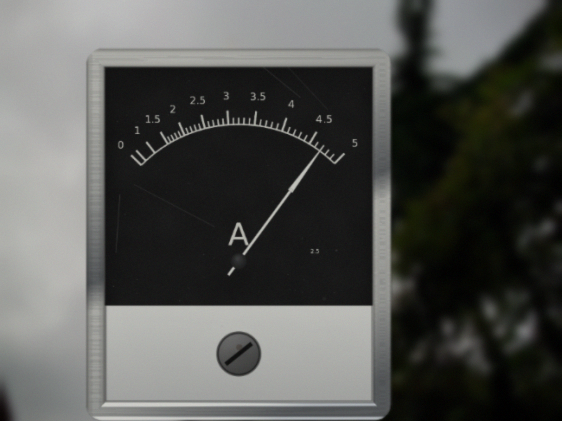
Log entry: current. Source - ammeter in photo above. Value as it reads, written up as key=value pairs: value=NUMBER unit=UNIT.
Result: value=4.7 unit=A
